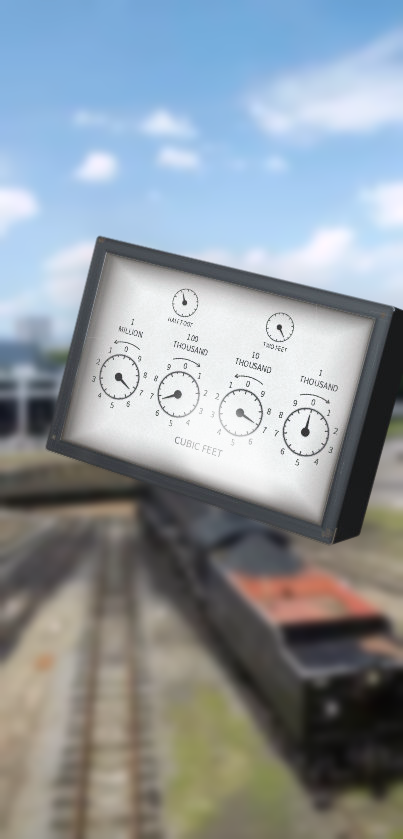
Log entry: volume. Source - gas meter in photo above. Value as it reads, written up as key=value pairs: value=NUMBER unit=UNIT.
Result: value=667000 unit=ft³
